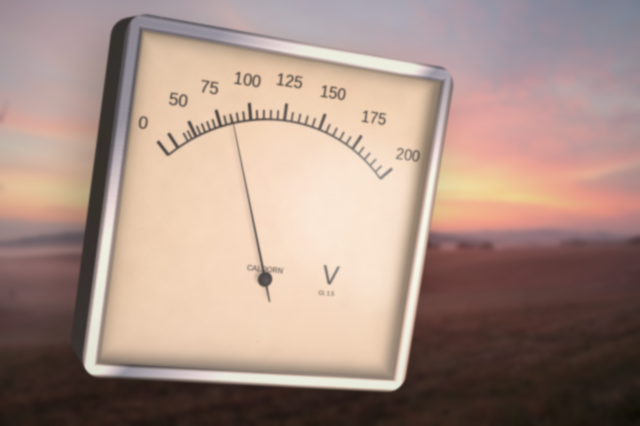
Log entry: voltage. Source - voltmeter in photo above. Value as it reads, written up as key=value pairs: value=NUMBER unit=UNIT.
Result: value=85 unit=V
